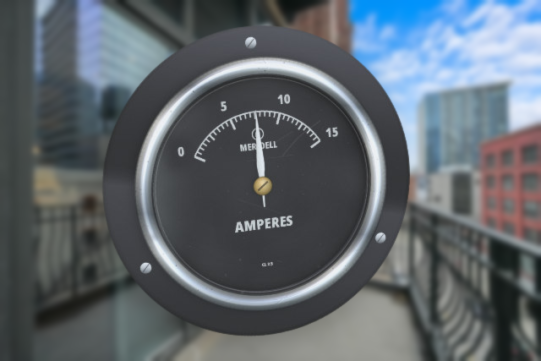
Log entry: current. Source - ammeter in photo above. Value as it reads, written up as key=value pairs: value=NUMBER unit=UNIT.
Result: value=7.5 unit=A
